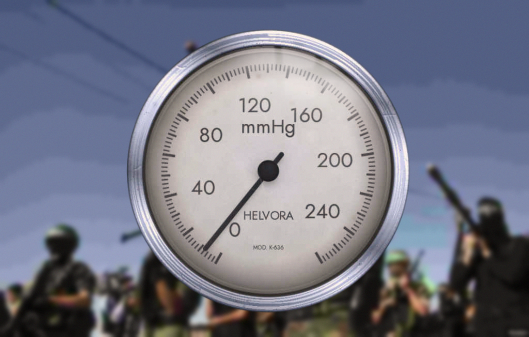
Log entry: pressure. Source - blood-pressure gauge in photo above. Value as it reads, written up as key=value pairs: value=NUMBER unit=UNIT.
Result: value=8 unit=mmHg
